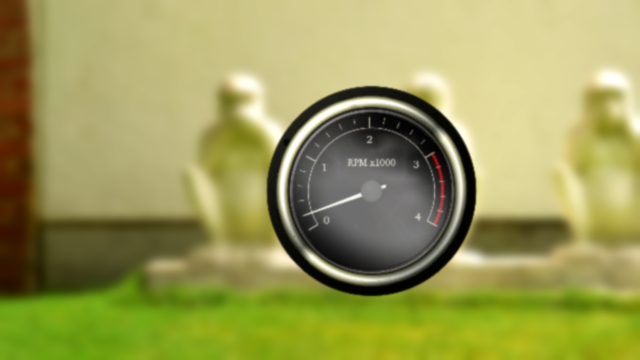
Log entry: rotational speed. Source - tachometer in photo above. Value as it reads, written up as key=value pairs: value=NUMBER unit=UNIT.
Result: value=200 unit=rpm
